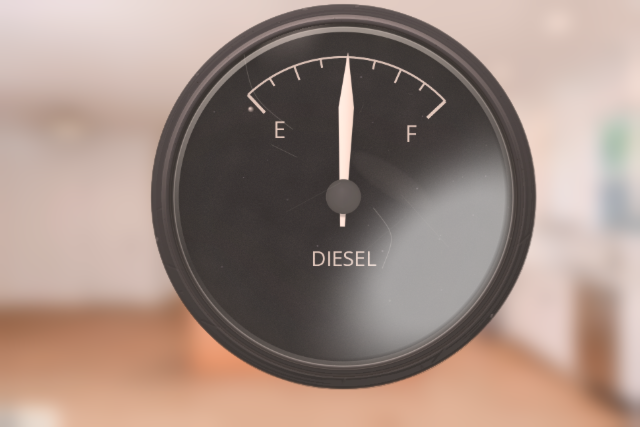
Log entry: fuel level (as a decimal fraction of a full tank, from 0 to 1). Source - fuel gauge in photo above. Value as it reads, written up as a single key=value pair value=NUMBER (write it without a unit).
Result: value=0.5
